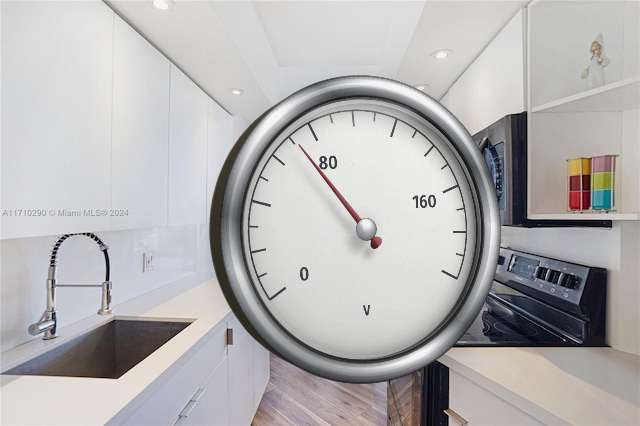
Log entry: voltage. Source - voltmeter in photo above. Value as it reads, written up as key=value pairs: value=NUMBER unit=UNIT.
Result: value=70 unit=V
